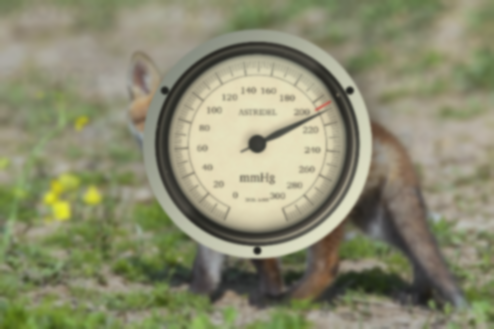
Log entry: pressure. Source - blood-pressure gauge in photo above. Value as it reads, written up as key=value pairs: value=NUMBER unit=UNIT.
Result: value=210 unit=mmHg
